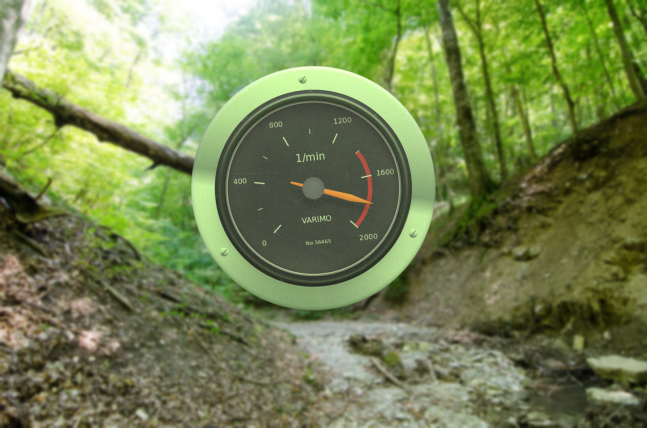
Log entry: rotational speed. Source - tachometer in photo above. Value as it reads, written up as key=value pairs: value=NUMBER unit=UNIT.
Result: value=1800 unit=rpm
